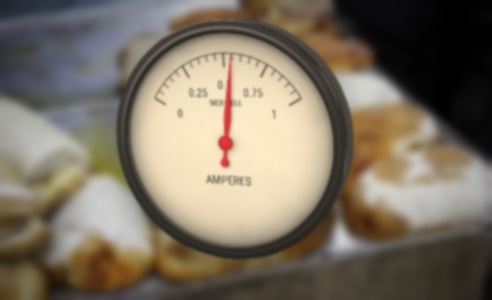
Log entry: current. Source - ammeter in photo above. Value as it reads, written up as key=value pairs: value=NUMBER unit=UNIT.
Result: value=0.55 unit=A
